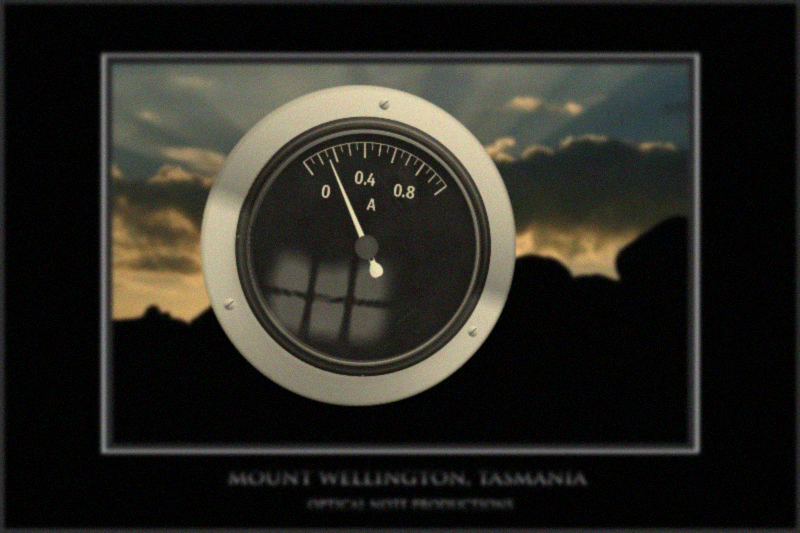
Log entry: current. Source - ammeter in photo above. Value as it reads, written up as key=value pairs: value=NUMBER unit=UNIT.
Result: value=0.15 unit=A
